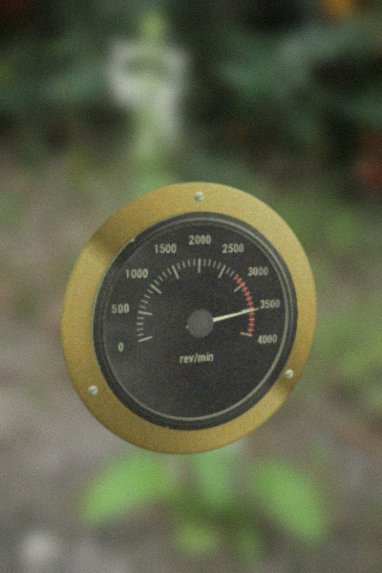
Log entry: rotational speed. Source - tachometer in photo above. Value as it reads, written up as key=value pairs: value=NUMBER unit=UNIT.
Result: value=3500 unit=rpm
